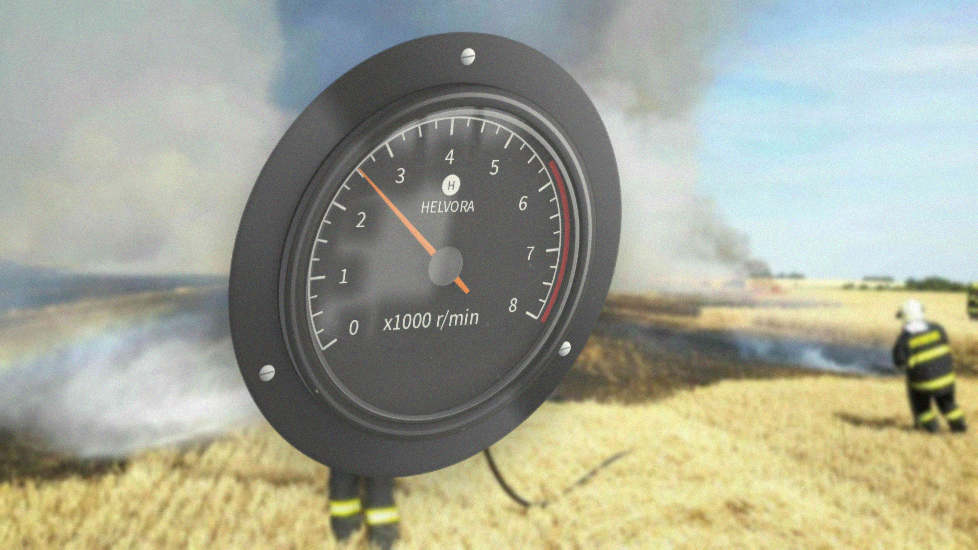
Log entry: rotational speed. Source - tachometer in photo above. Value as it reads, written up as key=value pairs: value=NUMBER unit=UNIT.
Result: value=2500 unit=rpm
